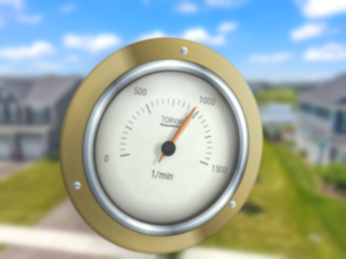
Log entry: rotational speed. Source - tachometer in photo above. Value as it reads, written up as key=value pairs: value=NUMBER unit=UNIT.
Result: value=950 unit=rpm
